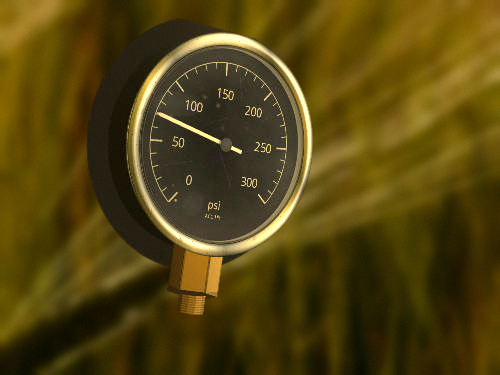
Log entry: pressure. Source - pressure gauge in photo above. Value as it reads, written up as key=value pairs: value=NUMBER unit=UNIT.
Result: value=70 unit=psi
